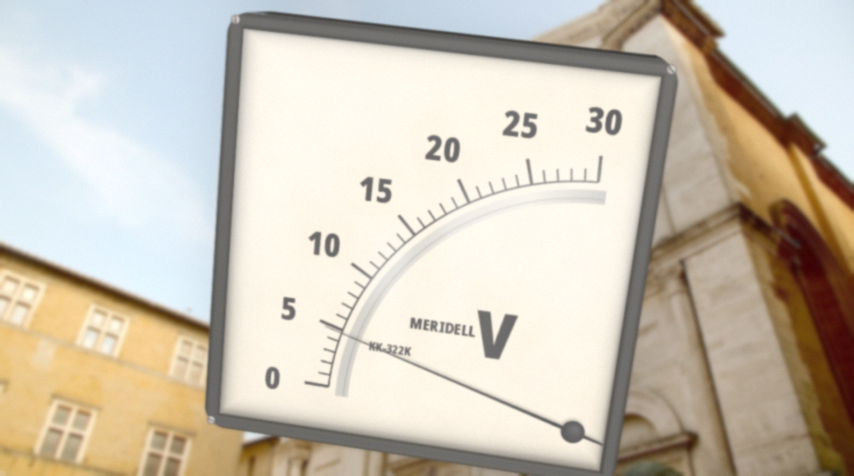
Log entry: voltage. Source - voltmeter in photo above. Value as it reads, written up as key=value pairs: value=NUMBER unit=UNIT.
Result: value=5 unit=V
